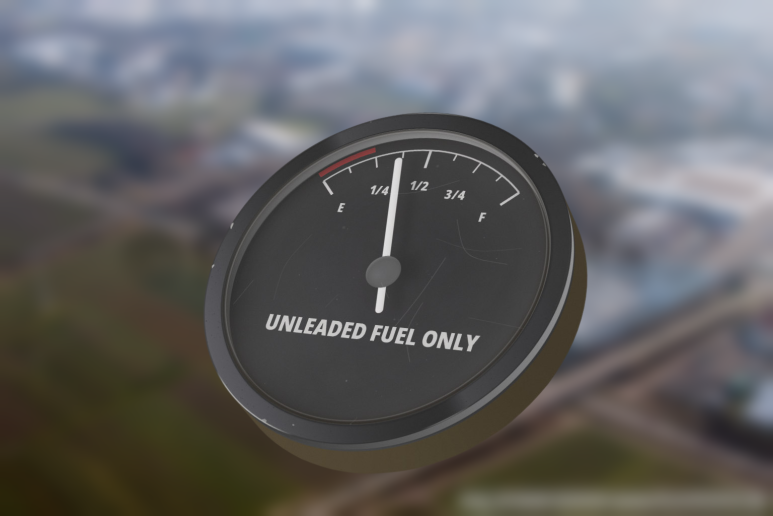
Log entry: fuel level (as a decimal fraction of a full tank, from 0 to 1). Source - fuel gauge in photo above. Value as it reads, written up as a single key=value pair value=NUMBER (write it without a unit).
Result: value=0.375
